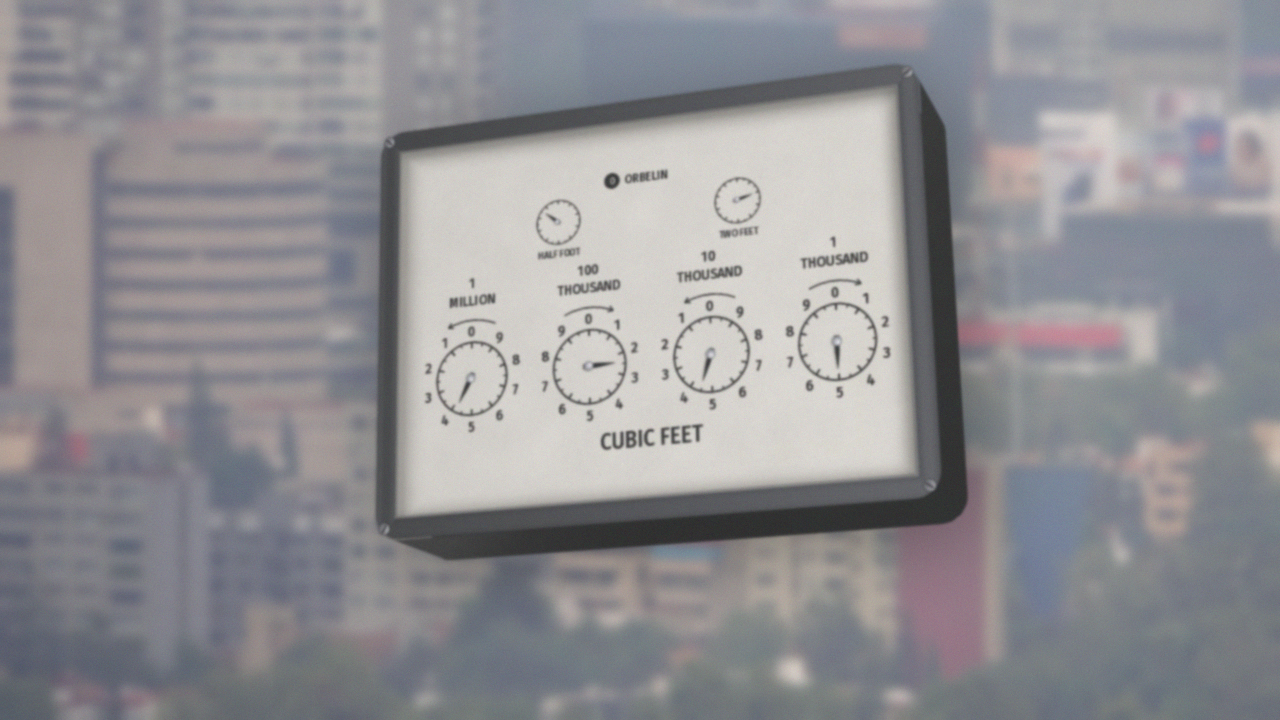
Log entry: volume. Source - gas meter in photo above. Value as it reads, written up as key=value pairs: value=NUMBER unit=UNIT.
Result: value=424500 unit=ft³
